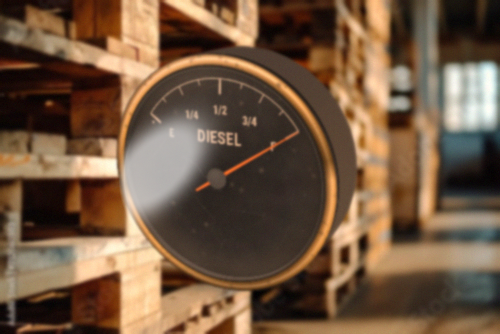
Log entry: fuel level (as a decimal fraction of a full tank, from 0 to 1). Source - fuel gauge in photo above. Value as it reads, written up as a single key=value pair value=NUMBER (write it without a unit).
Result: value=1
